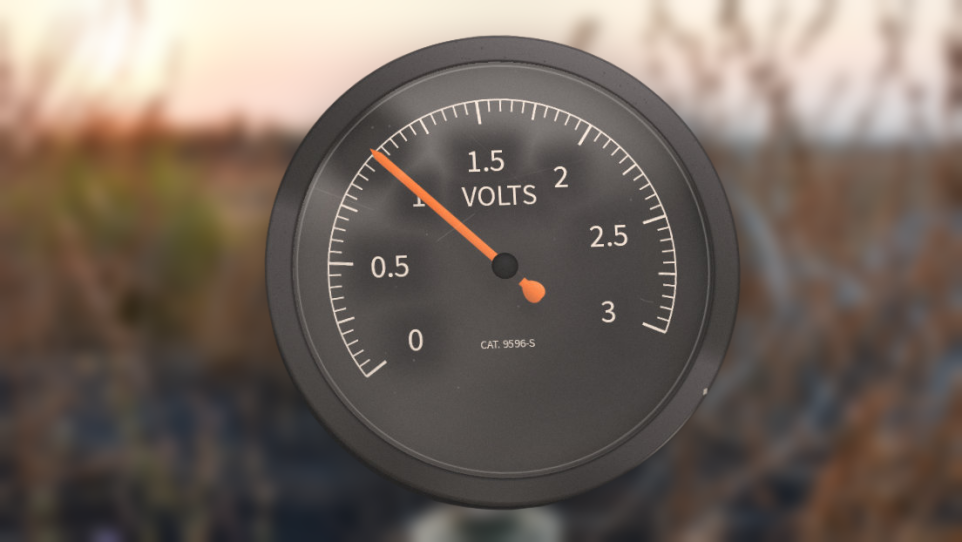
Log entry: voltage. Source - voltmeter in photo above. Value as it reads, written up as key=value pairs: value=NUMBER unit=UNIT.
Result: value=1 unit=V
